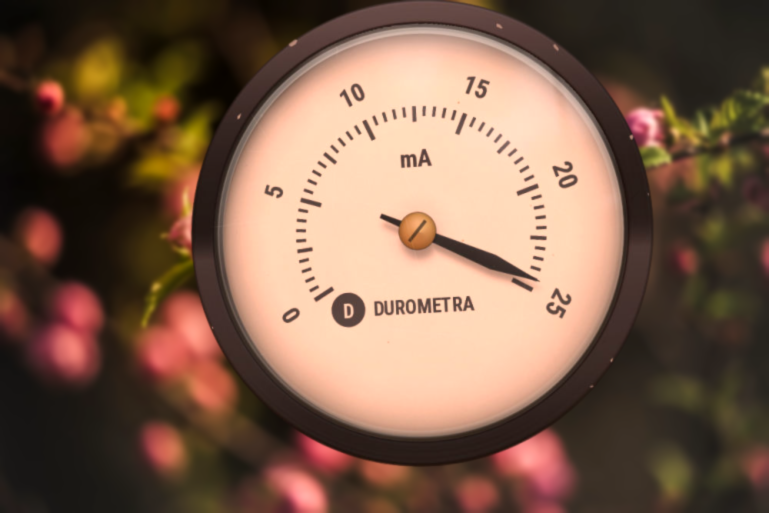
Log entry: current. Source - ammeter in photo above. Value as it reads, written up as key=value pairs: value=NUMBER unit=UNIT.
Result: value=24.5 unit=mA
